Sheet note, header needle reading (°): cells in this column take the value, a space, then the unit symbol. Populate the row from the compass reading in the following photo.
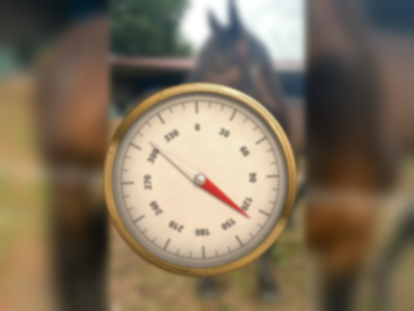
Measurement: 130 °
